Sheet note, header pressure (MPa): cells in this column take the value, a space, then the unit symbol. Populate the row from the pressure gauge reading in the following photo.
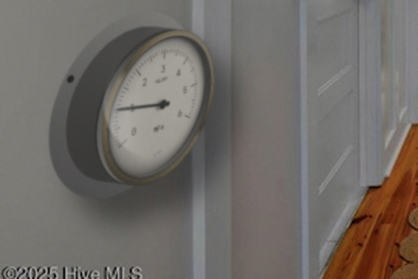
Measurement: 1 MPa
